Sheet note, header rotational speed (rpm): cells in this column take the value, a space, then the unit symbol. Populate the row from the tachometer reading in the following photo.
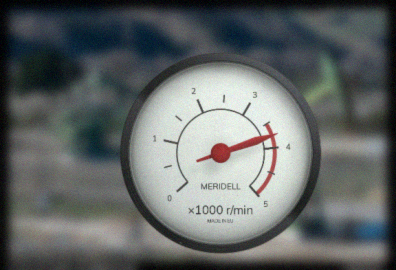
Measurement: 3750 rpm
